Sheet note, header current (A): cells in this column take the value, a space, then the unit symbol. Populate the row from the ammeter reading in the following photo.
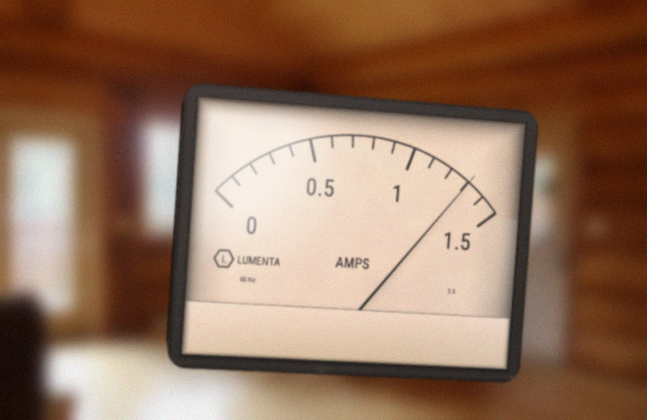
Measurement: 1.3 A
